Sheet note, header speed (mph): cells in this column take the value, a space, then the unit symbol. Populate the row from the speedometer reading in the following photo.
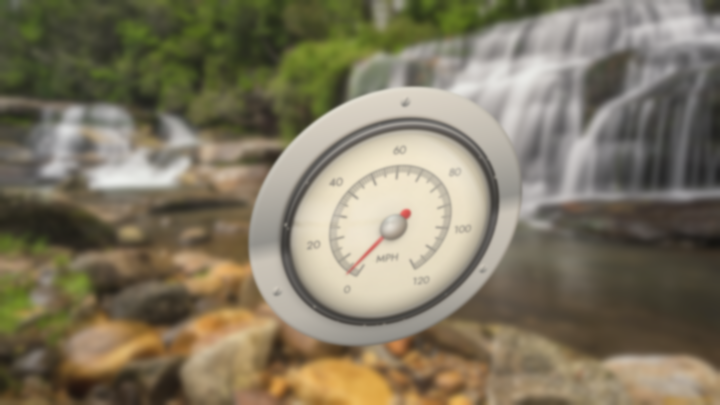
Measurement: 5 mph
